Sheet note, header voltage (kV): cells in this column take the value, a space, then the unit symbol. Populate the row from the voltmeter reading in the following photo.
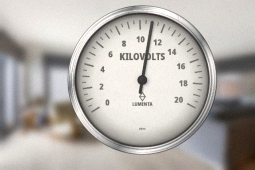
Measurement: 11 kV
